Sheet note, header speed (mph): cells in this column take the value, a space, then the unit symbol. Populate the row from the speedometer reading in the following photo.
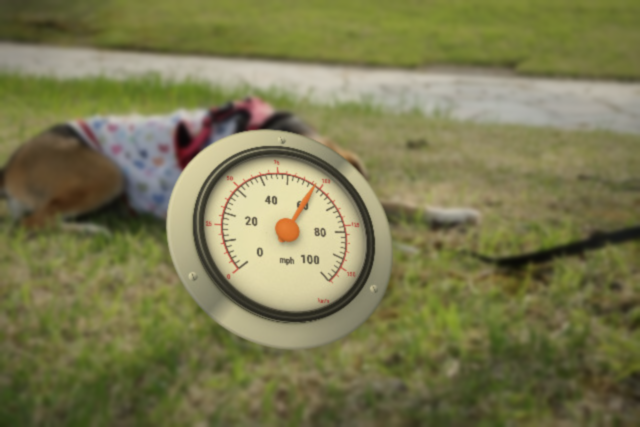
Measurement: 60 mph
